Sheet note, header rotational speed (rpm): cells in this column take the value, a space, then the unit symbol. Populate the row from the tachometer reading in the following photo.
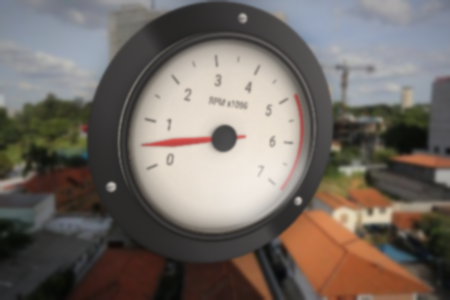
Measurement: 500 rpm
